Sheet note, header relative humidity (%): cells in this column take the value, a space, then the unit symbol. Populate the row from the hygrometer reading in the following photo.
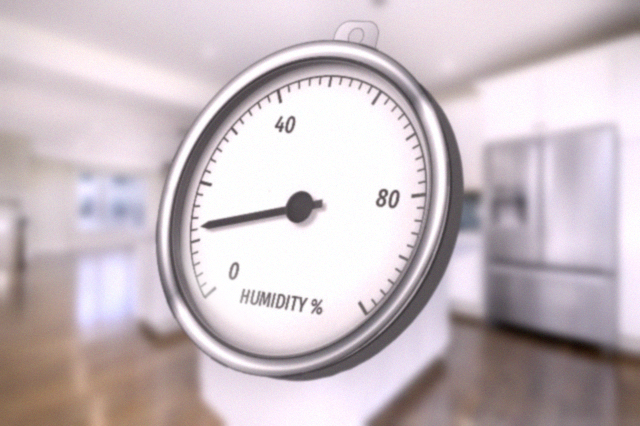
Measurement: 12 %
